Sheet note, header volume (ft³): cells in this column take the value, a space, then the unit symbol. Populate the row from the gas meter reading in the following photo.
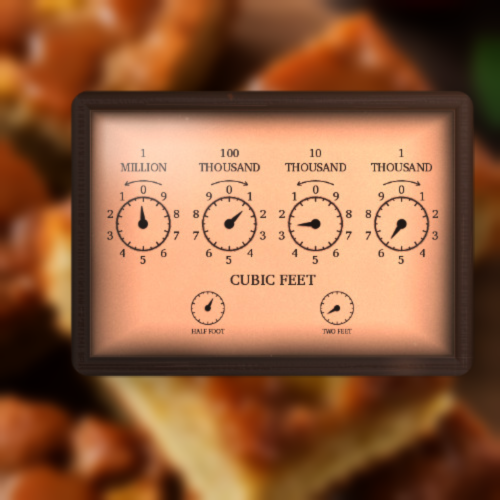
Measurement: 12600 ft³
